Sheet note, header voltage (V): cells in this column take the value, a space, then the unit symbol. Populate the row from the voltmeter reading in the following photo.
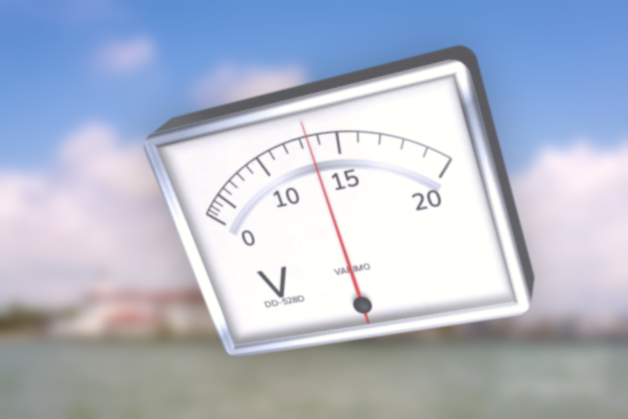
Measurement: 13.5 V
